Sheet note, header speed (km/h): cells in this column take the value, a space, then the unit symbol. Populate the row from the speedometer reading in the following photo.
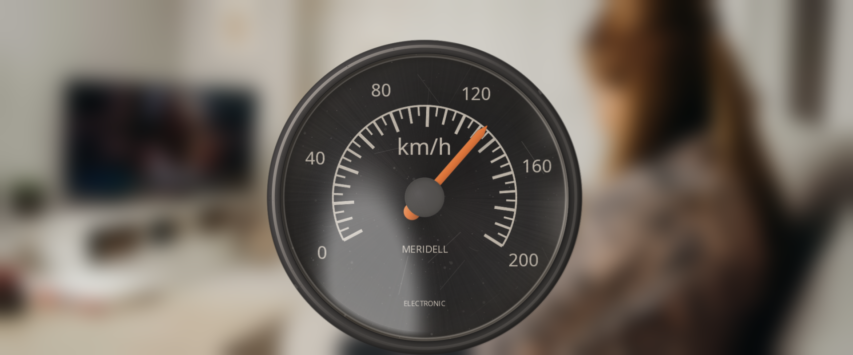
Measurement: 132.5 km/h
